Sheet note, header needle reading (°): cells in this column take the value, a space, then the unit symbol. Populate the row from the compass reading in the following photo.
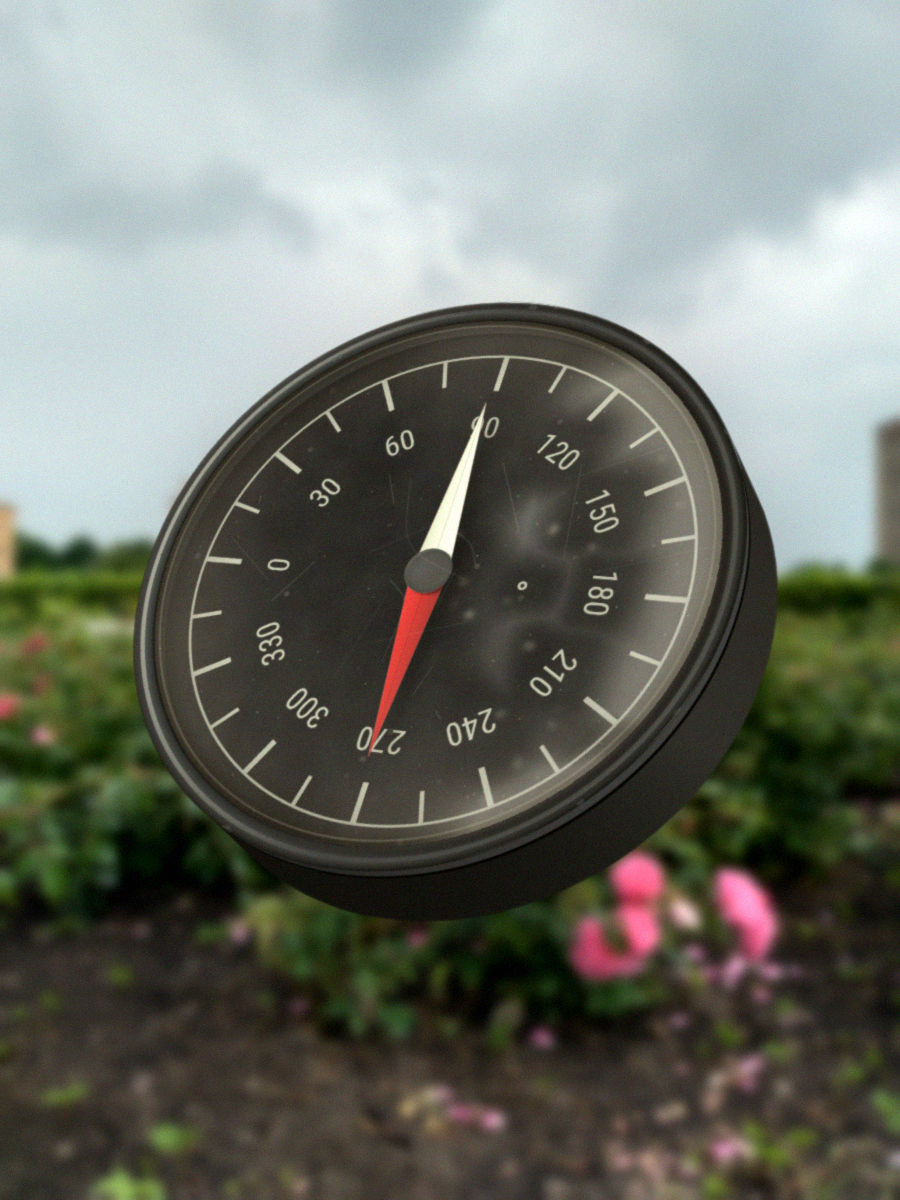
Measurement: 270 °
